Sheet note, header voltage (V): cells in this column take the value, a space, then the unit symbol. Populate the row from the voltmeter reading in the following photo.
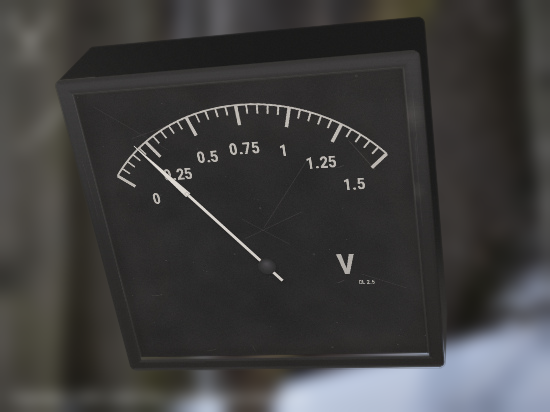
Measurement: 0.2 V
